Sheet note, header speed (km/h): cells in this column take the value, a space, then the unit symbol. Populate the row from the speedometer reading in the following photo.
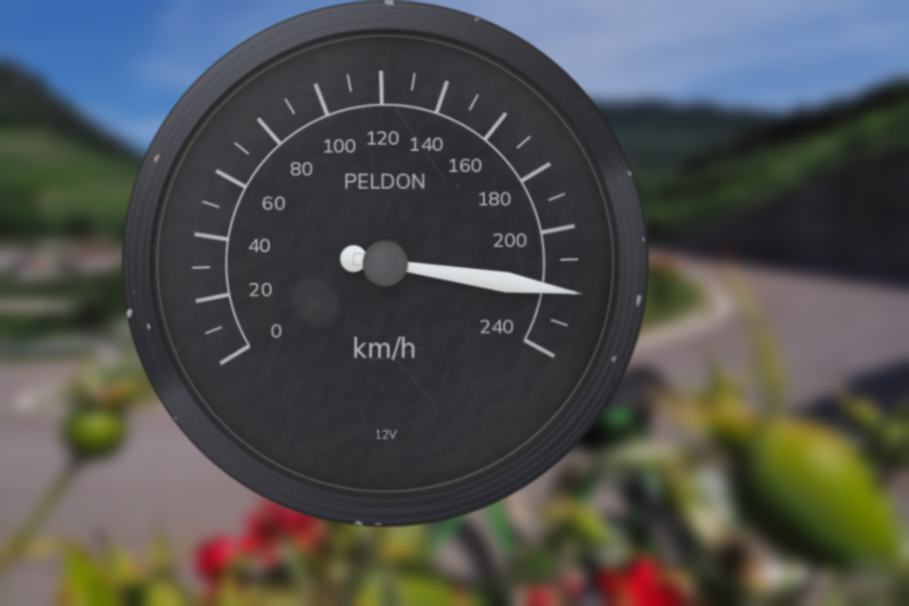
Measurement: 220 km/h
